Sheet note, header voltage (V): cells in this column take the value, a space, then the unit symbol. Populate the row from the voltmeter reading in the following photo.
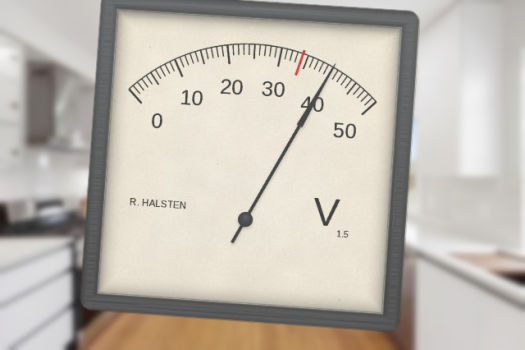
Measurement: 40 V
